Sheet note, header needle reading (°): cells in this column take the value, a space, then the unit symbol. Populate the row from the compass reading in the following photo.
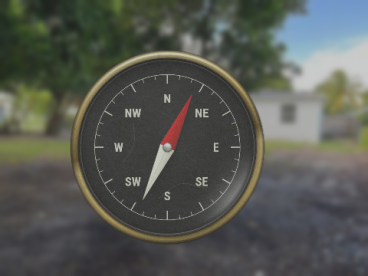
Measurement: 25 °
